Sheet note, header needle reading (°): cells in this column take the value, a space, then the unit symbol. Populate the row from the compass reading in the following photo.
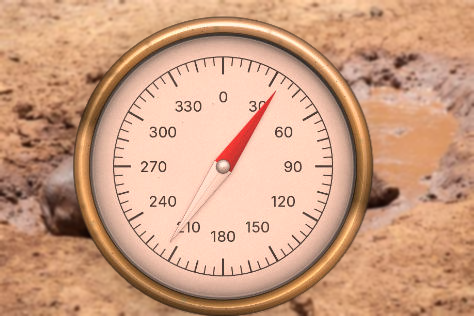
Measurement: 35 °
